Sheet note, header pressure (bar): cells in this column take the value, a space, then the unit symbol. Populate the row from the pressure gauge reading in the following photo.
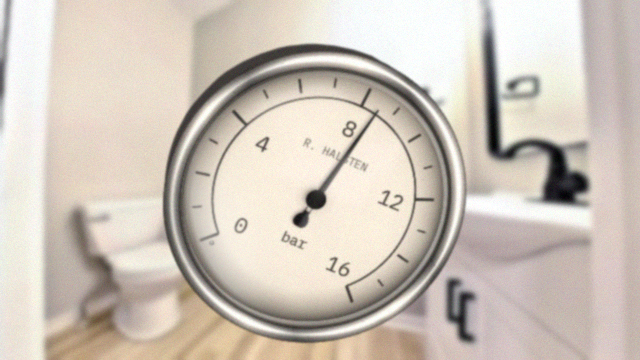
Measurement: 8.5 bar
